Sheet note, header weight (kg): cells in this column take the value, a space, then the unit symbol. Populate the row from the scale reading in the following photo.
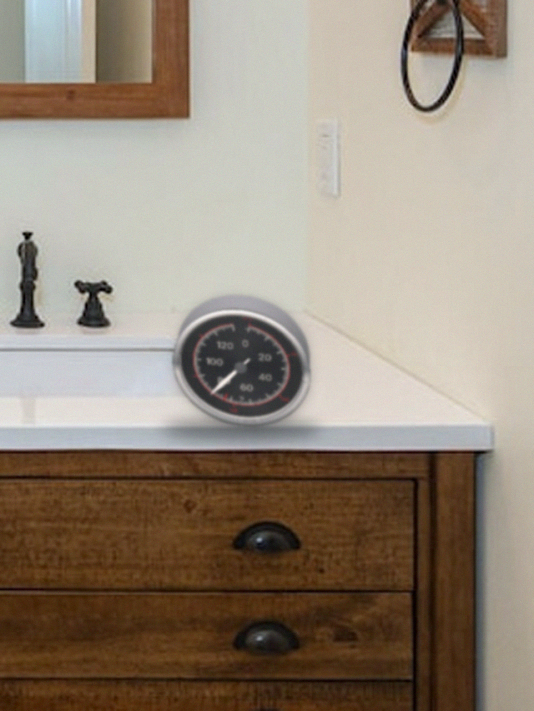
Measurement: 80 kg
